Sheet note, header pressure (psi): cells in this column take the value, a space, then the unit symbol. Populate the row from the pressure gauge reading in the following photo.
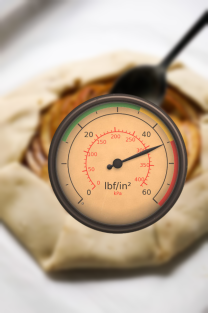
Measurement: 45 psi
